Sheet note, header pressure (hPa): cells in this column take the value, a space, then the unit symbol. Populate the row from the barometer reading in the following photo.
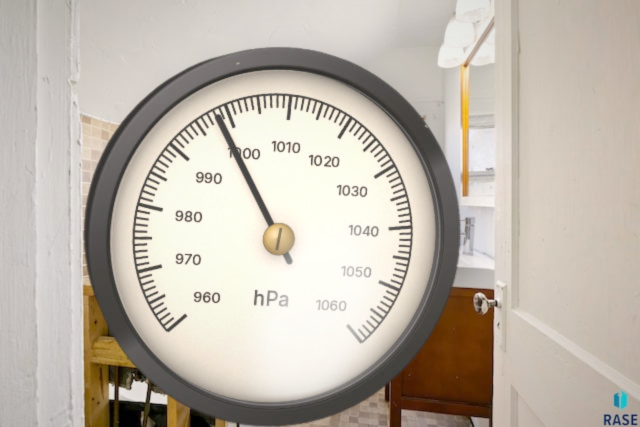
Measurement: 998 hPa
